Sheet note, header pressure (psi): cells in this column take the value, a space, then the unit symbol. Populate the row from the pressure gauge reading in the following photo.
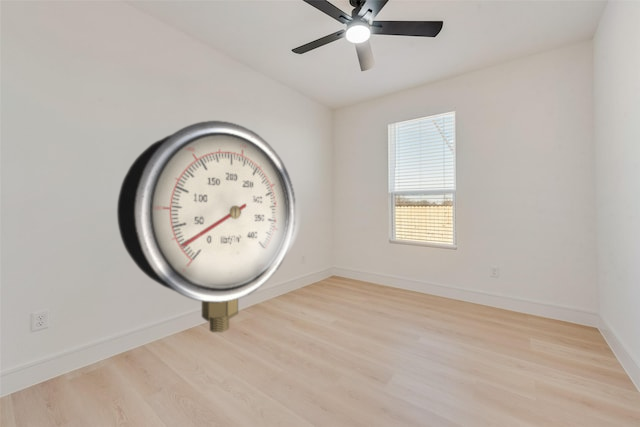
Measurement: 25 psi
